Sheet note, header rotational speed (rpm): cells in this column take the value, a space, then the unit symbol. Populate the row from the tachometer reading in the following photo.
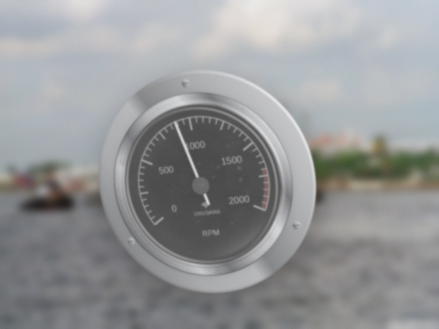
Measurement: 900 rpm
